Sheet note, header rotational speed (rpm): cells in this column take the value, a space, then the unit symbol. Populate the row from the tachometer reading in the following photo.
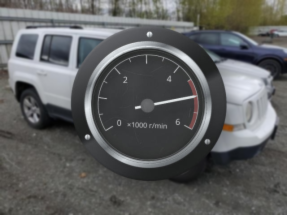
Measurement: 5000 rpm
